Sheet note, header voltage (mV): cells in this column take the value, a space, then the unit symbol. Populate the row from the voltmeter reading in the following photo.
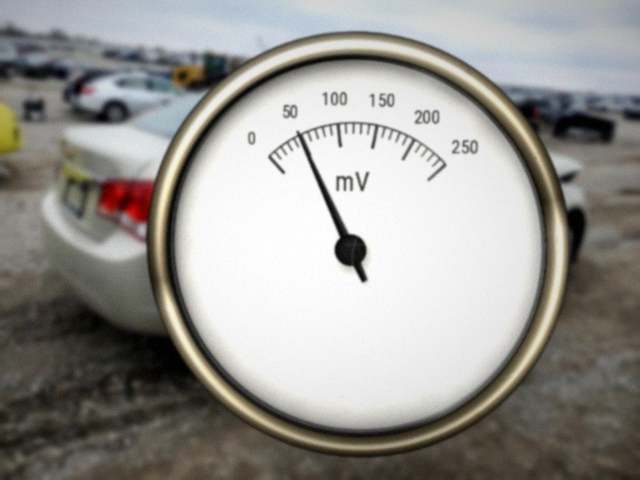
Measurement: 50 mV
